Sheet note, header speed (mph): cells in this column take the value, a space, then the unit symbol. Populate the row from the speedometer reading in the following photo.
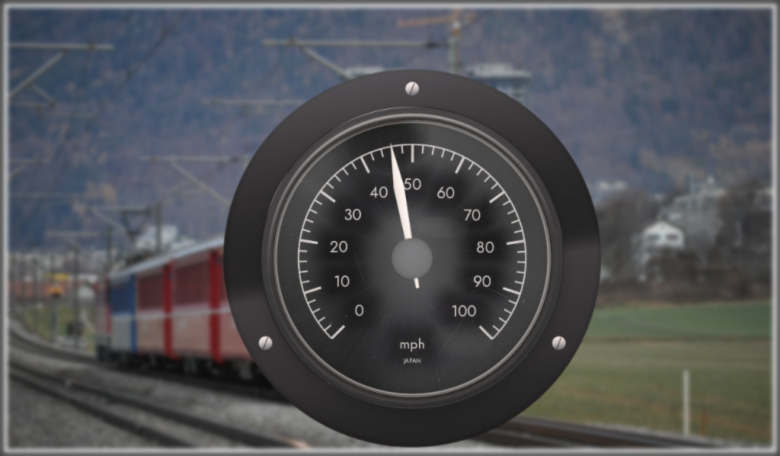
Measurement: 46 mph
